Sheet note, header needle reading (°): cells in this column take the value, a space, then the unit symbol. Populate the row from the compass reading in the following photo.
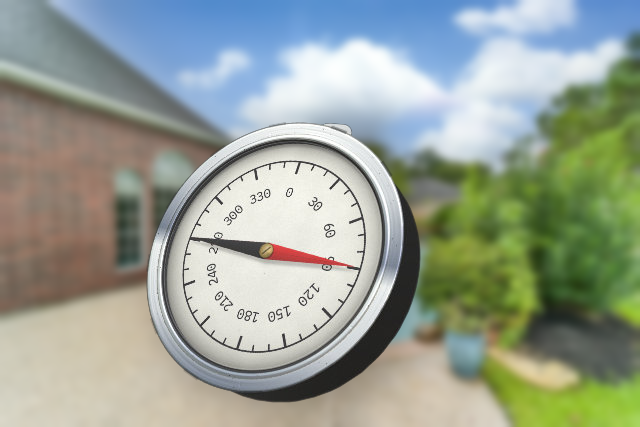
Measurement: 90 °
